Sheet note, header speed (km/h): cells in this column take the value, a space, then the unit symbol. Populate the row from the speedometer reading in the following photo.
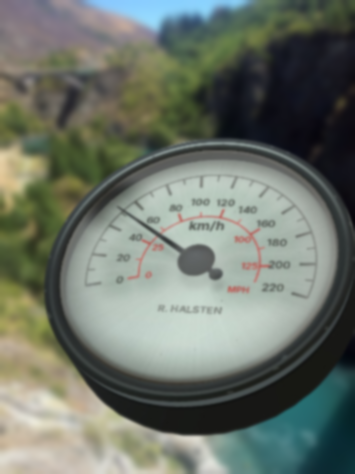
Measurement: 50 km/h
